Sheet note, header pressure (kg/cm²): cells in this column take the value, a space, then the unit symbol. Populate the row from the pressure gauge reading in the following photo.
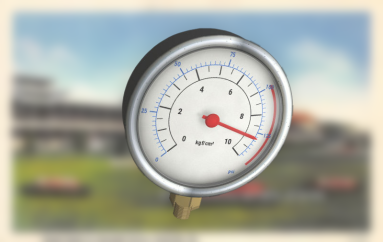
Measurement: 9 kg/cm²
